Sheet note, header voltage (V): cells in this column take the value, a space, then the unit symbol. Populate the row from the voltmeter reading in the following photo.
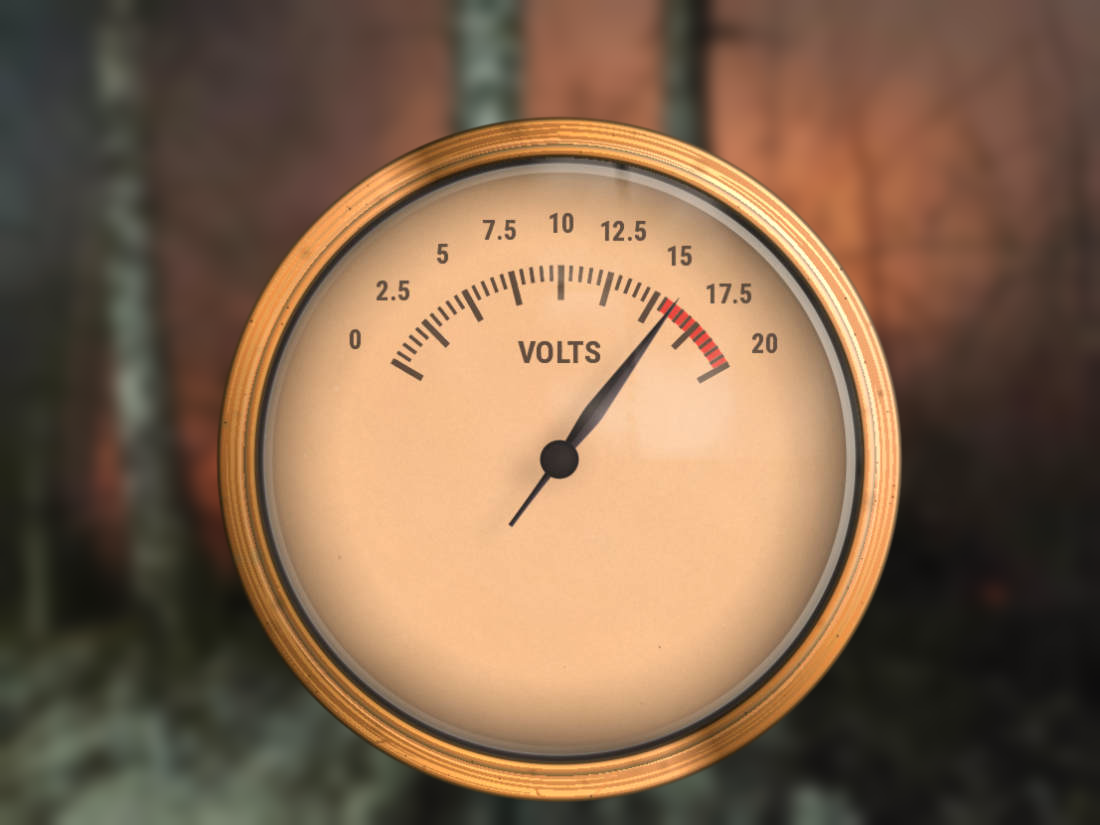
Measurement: 16 V
